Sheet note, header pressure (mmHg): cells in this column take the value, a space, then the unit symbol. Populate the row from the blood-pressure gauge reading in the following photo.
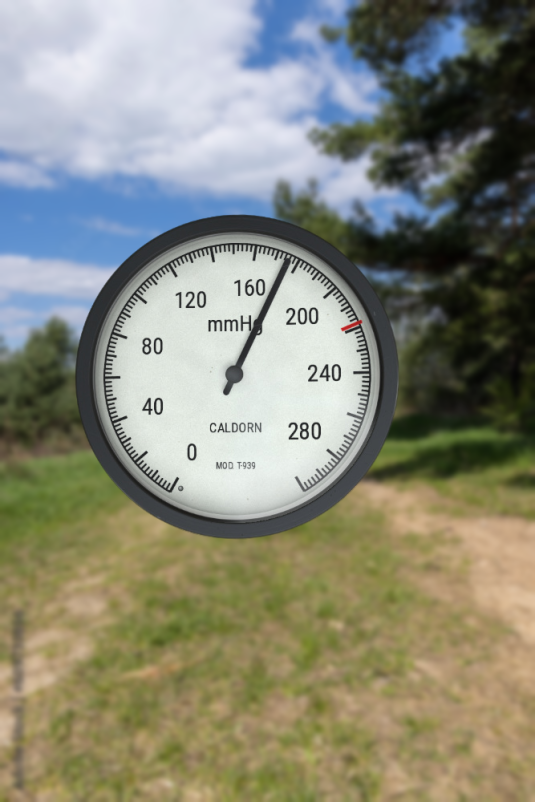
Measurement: 176 mmHg
